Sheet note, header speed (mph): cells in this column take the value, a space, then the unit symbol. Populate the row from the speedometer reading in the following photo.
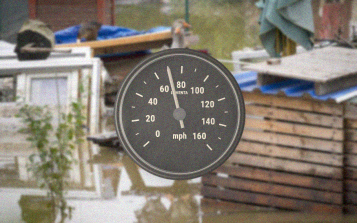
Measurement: 70 mph
